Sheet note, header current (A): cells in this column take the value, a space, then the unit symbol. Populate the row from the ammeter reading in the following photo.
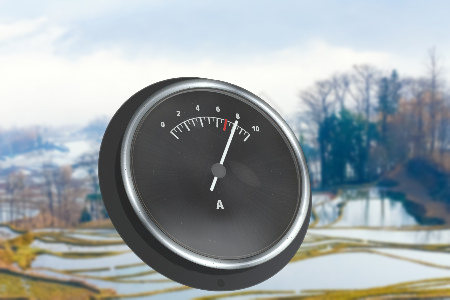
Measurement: 8 A
